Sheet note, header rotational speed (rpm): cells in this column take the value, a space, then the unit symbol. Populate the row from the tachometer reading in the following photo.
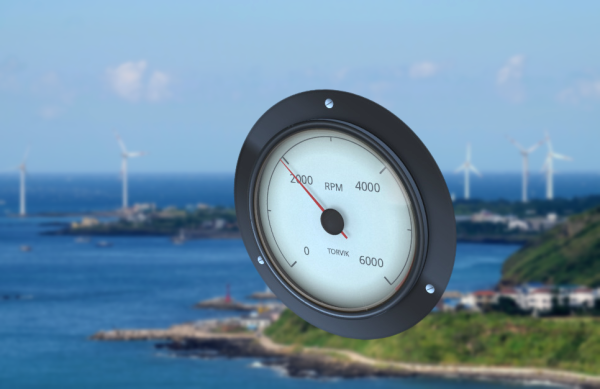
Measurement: 2000 rpm
